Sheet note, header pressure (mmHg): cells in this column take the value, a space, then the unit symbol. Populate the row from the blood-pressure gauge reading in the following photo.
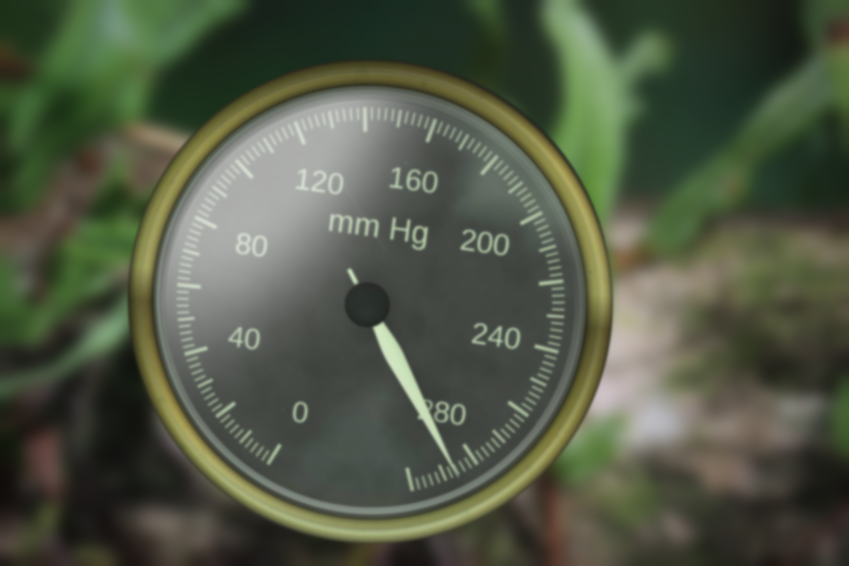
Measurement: 286 mmHg
